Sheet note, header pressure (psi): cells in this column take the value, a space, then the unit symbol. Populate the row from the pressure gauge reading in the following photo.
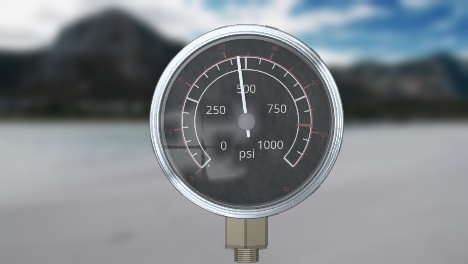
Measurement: 475 psi
